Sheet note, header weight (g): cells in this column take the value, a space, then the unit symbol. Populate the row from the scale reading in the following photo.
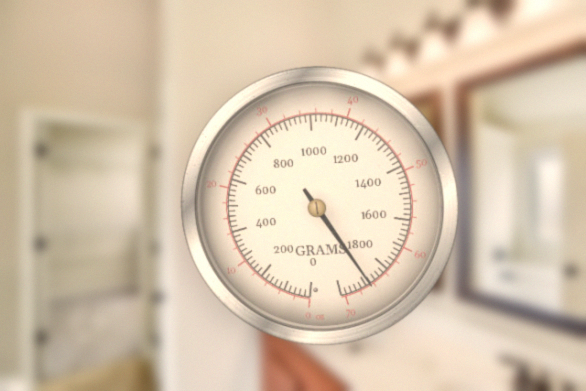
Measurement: 1880 g
